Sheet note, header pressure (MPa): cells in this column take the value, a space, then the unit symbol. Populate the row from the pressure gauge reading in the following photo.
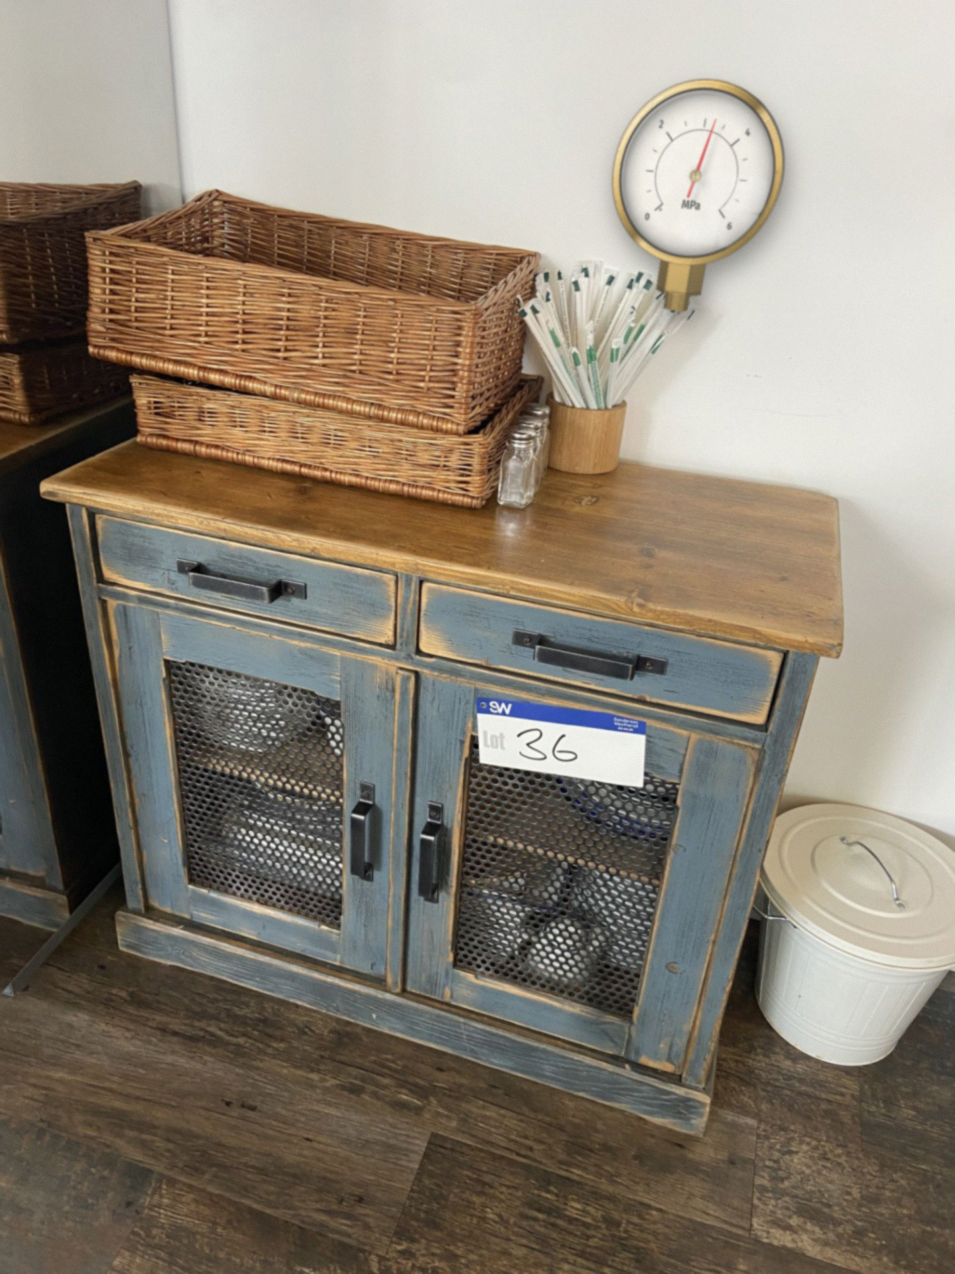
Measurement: 3.25 MPa
